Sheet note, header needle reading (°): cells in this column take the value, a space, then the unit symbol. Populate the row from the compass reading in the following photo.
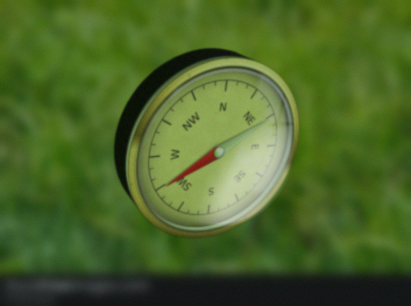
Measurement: 240 °
